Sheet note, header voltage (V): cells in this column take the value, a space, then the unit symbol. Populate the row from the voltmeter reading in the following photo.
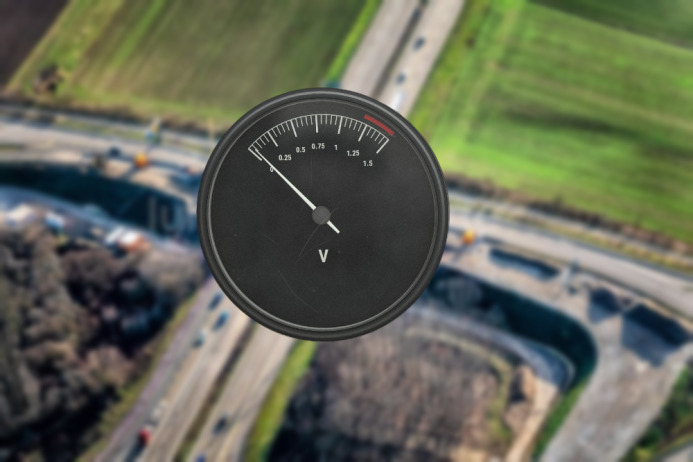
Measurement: 0.05 V
